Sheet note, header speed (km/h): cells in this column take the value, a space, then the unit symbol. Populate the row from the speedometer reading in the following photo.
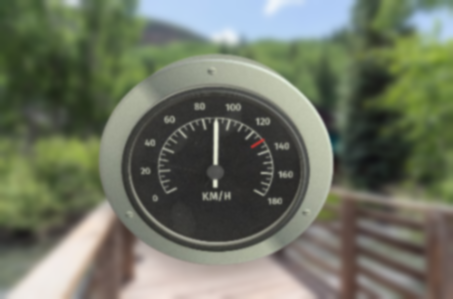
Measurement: 90 km/h
